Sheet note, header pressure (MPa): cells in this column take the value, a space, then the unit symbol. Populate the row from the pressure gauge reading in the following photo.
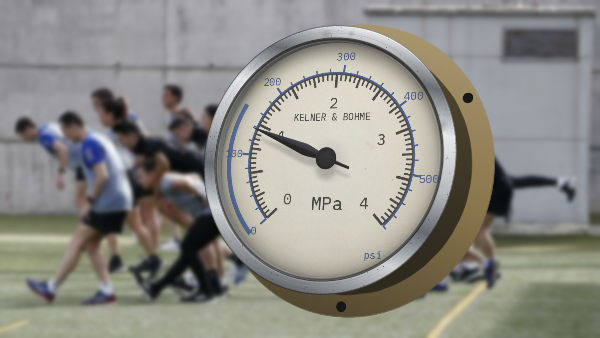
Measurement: 0.95 MPa
